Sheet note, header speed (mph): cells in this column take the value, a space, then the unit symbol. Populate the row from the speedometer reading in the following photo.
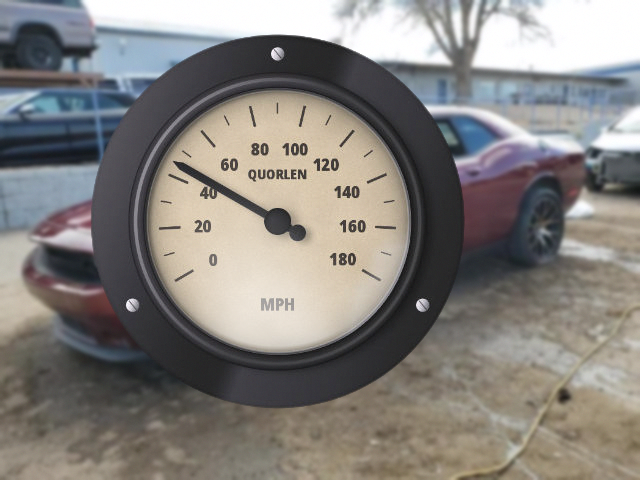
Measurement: 45 mph
